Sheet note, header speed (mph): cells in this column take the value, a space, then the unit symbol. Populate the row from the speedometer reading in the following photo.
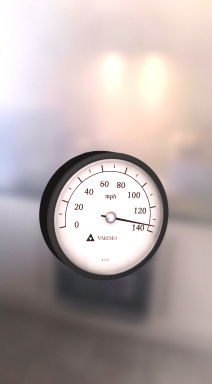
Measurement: 135 mph
